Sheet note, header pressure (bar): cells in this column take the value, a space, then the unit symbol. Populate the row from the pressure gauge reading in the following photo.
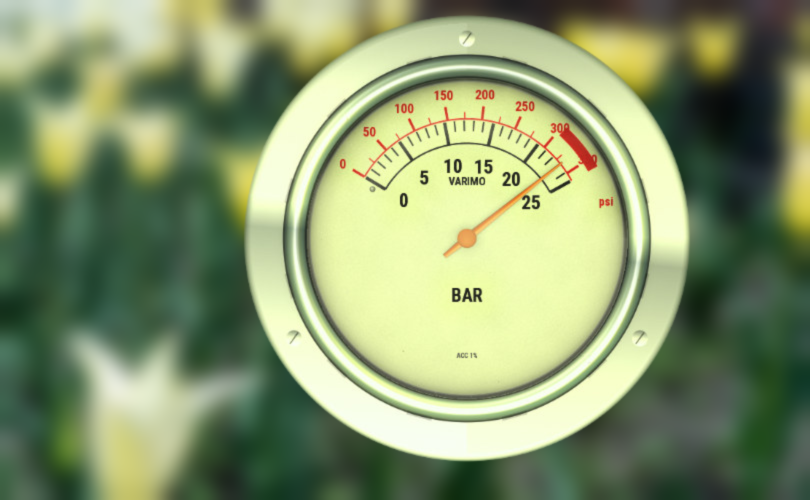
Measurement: 23 bar
